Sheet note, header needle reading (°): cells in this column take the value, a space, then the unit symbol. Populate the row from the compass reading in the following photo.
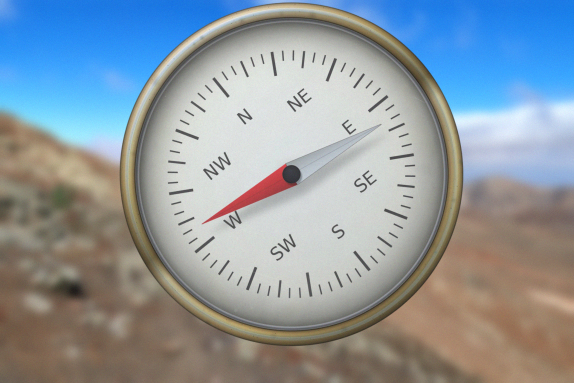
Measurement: 280 °
